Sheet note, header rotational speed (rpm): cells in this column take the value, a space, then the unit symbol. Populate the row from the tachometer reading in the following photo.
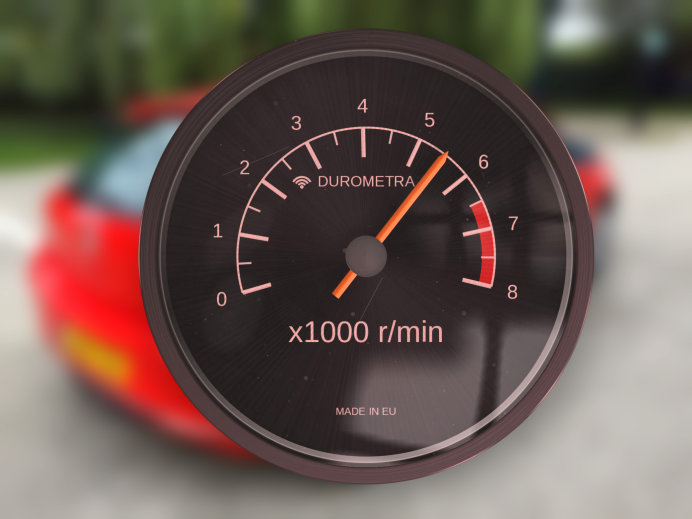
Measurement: 5500 rpm
